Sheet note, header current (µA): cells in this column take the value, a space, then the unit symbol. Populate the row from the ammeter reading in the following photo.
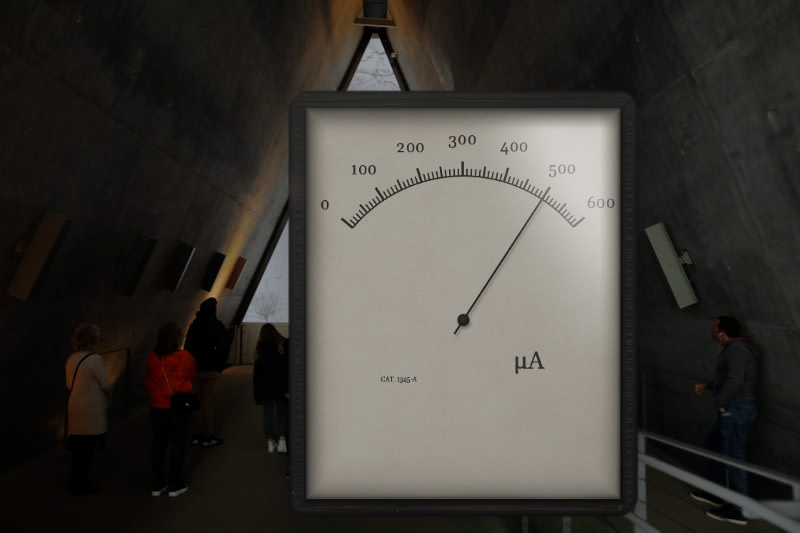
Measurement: 500 µA
